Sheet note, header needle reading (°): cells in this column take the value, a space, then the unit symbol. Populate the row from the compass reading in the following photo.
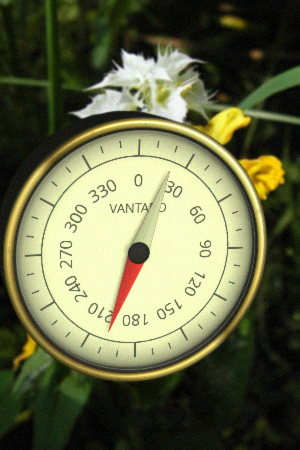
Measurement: 200 °
